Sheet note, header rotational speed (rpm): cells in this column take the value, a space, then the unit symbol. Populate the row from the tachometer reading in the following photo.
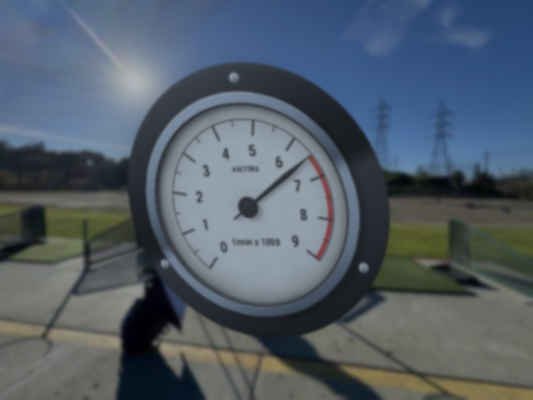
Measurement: 6500 rpm
